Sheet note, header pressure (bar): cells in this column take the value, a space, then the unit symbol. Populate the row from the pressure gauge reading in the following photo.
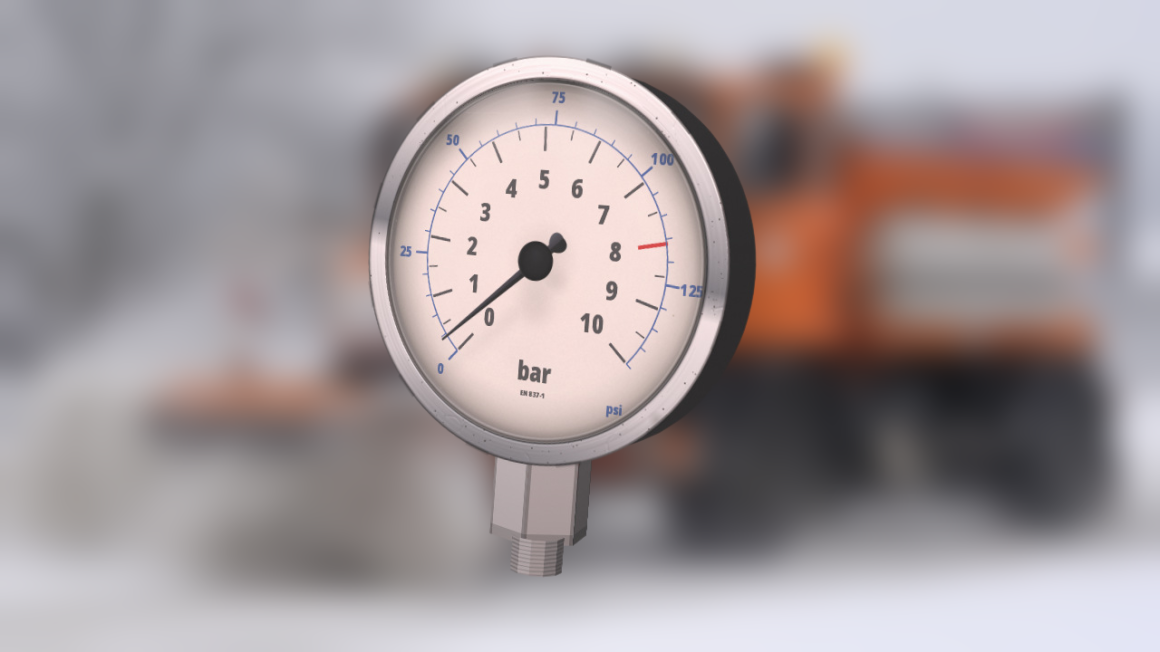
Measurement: 0.25 bar
